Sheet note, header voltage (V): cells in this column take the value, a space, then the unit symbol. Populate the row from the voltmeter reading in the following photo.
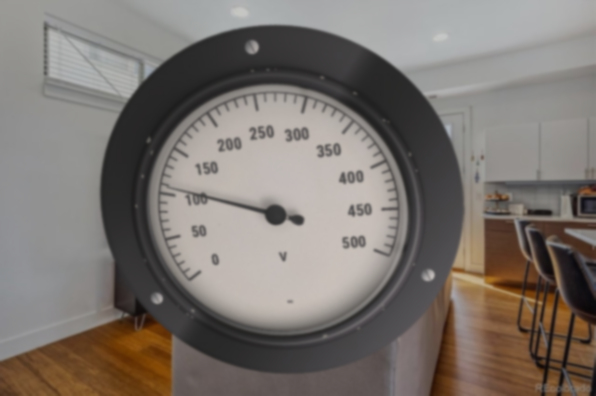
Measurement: 110 V
